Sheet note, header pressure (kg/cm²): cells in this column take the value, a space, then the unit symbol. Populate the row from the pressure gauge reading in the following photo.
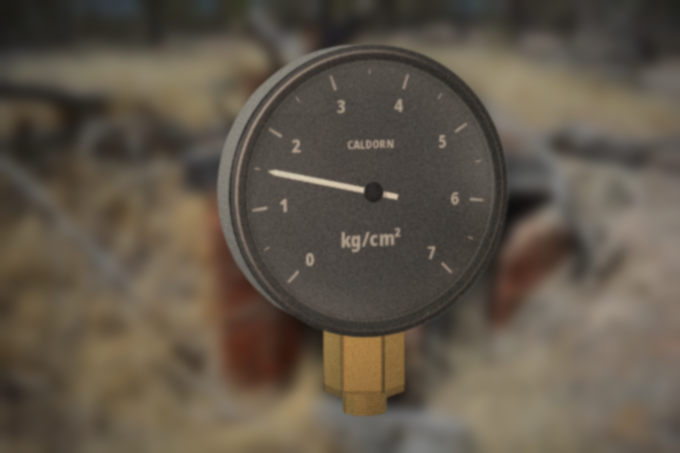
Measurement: 1.5 kg/cm²
